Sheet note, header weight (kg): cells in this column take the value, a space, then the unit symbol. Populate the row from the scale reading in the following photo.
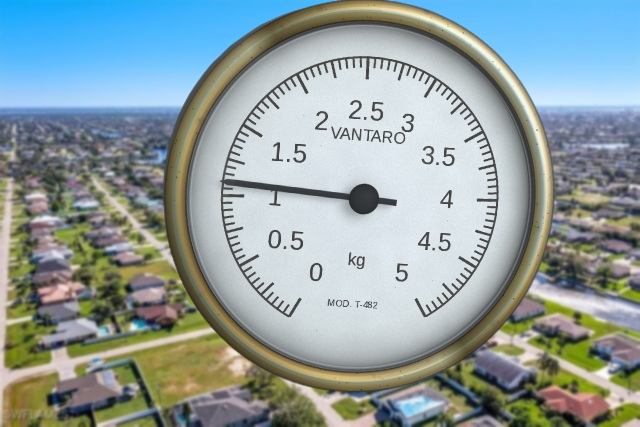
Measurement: 1.1 kg
